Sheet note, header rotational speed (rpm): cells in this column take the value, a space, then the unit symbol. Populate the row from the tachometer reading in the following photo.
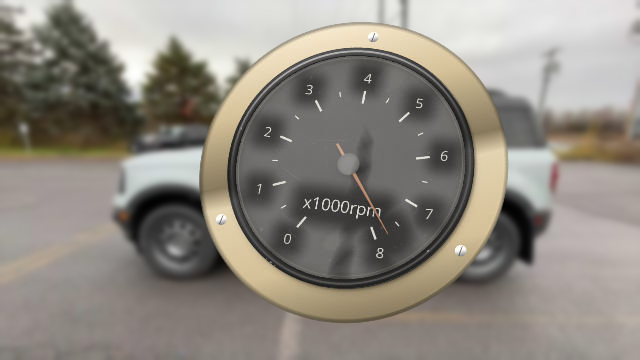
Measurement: 7750 rpm
